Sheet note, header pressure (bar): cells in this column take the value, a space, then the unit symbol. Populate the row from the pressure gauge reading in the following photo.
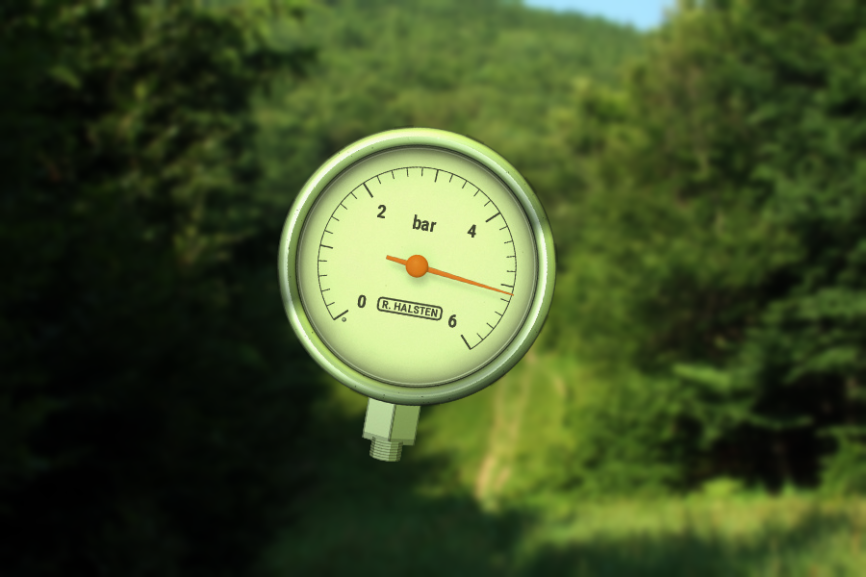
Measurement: 5.1 bar
